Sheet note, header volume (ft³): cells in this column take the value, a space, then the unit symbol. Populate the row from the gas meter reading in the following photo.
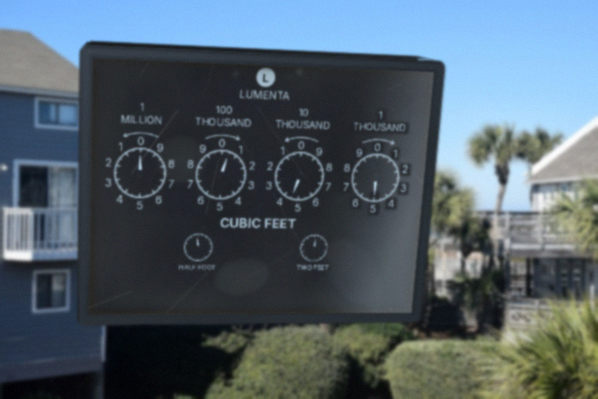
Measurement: 4500 ft³
